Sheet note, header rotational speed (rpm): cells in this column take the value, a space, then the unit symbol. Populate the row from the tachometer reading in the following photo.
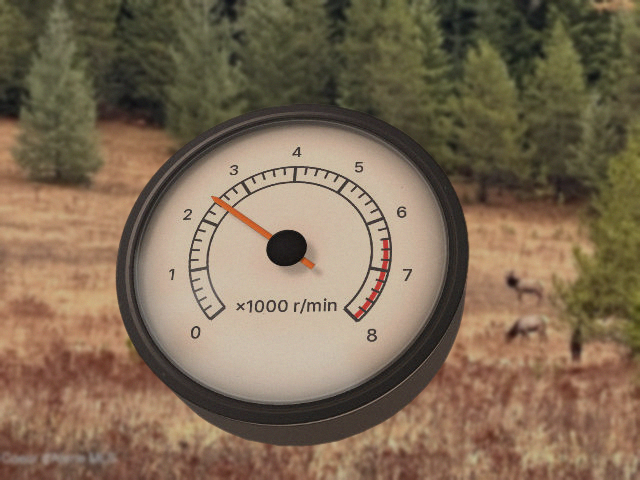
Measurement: 2400 rpm
